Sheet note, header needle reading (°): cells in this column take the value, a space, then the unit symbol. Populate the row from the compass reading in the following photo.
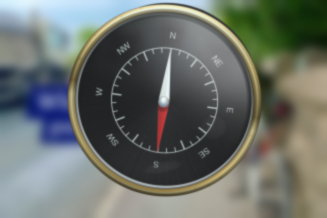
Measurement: 180 °
